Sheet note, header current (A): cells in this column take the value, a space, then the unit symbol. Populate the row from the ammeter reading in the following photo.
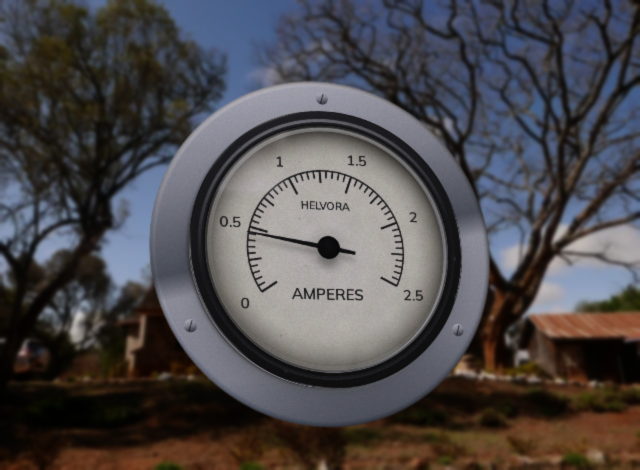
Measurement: 0.45 A
